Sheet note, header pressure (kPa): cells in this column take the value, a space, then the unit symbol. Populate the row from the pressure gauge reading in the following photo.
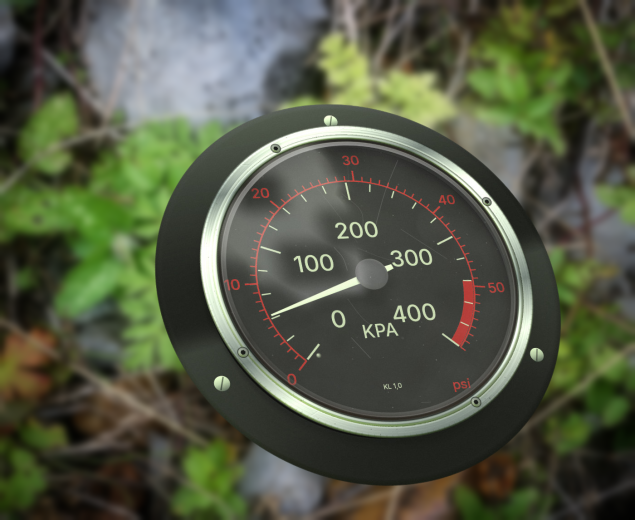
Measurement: 40 kPa
